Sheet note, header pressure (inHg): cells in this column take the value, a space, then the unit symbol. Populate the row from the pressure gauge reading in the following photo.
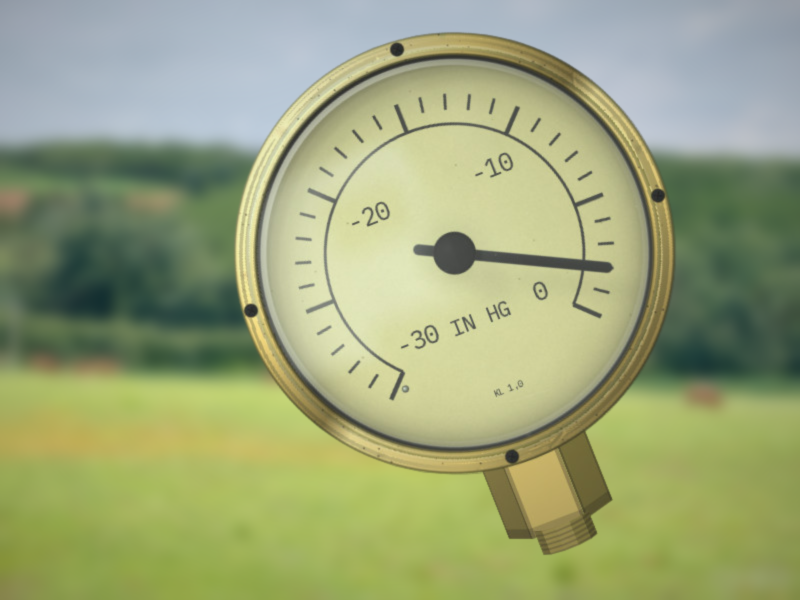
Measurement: -2 inHg
